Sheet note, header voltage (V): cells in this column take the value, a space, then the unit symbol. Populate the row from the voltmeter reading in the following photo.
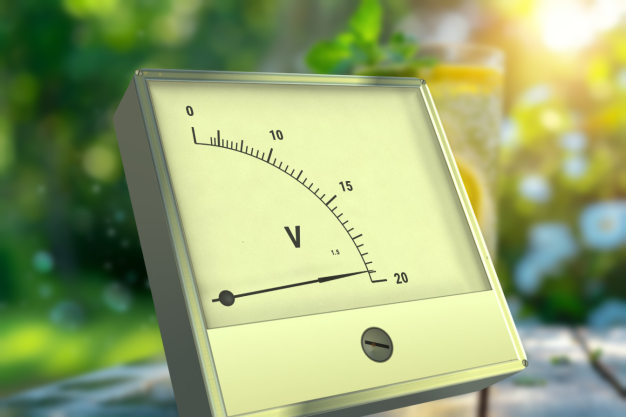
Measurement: 19.5 V
